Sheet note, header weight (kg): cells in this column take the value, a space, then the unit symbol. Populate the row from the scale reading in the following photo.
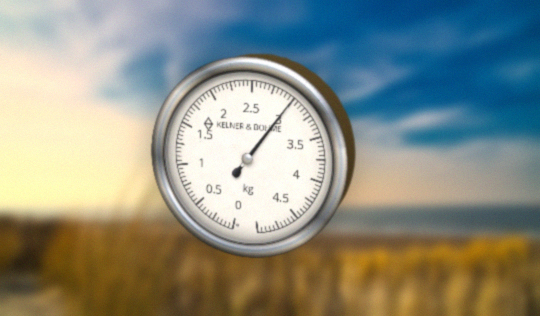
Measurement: 3 kg
